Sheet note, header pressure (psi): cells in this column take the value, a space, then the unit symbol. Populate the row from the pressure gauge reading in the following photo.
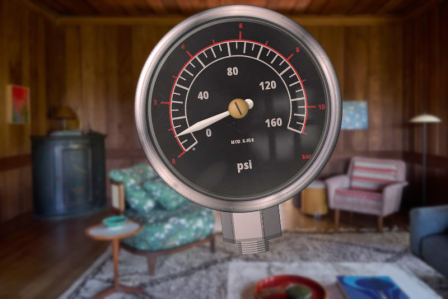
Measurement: 10 psi
